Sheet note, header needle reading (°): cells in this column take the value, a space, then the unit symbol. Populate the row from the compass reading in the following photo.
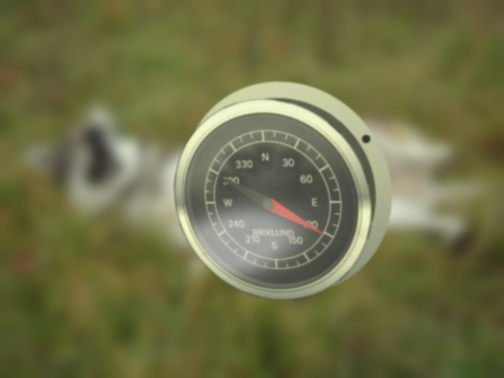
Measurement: 120 °
